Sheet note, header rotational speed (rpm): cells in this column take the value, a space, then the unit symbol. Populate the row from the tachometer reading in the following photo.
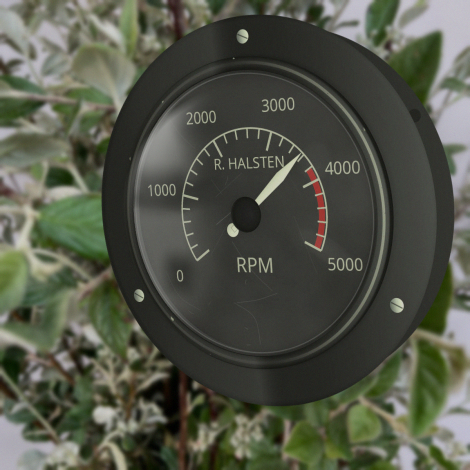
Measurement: 3600 rpm
